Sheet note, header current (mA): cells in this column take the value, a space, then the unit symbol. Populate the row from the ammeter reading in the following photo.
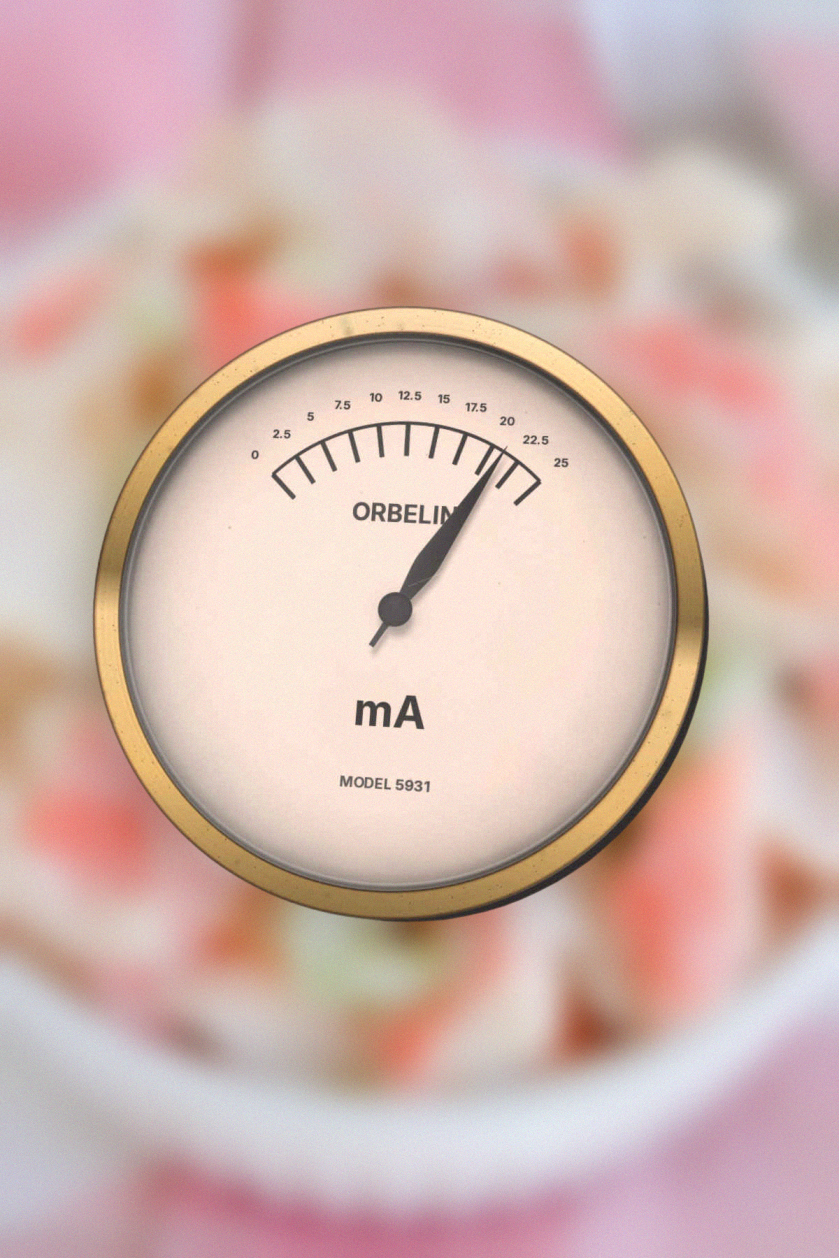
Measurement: 21.25 mA
